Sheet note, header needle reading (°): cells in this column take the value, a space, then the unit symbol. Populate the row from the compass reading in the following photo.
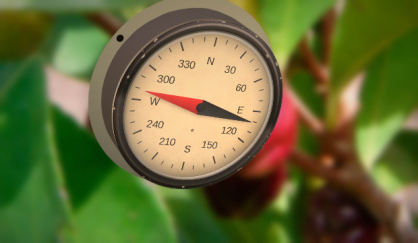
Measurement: 280 °
